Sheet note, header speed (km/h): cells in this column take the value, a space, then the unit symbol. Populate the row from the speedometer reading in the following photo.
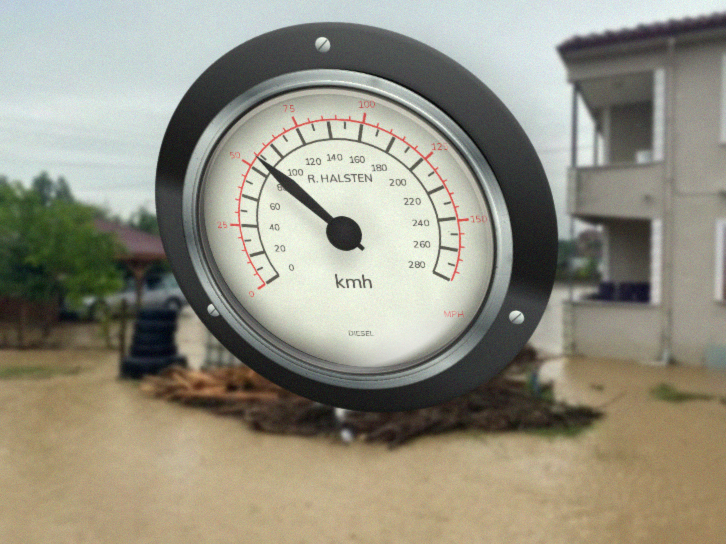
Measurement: 90 km/h
